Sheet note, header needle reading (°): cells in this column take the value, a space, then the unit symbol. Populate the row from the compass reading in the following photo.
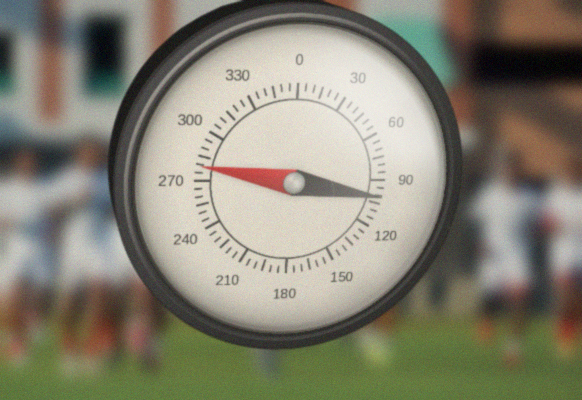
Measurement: 280 °
